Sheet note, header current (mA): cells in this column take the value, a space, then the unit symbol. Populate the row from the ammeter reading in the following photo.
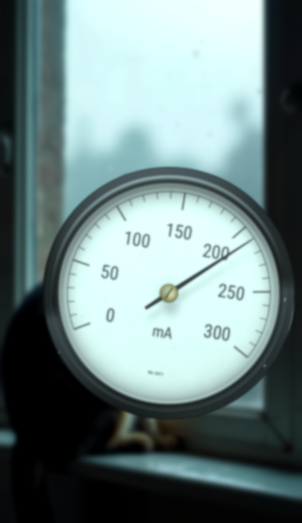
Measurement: 210 mA
